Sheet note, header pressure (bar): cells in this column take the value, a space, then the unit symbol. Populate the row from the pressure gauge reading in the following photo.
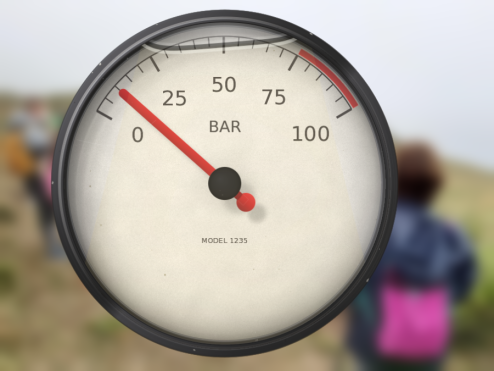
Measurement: 10 bar
